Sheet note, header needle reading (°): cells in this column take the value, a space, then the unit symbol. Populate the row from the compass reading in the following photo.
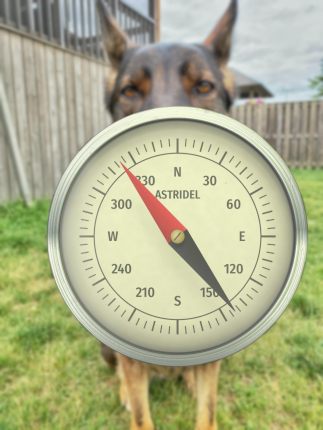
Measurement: 322.5 °
